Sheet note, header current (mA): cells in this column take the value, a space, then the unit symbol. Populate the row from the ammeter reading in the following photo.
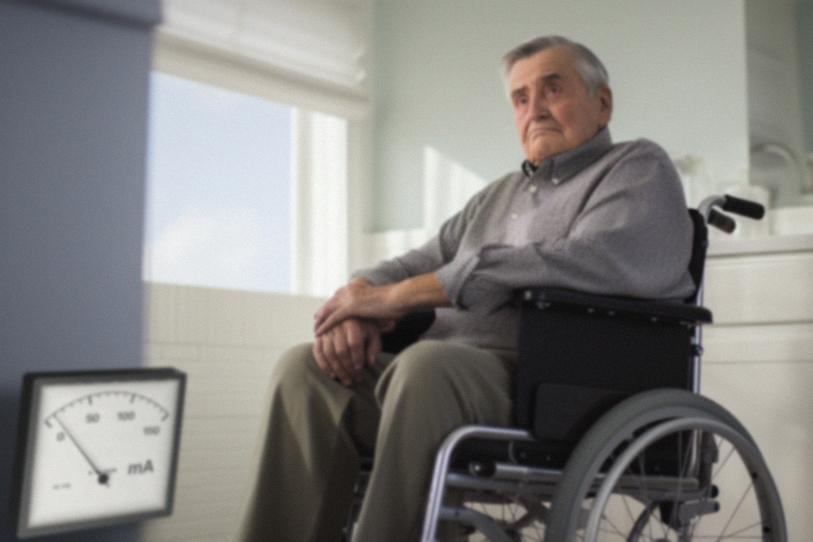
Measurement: 10 mA
